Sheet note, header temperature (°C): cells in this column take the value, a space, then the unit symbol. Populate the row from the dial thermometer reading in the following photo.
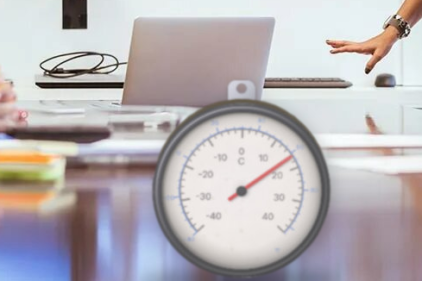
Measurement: 16 °C
